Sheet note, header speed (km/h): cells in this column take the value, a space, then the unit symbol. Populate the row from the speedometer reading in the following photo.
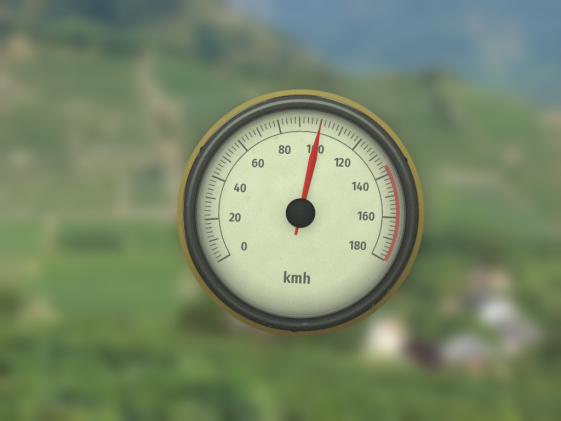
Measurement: 100 km/h
